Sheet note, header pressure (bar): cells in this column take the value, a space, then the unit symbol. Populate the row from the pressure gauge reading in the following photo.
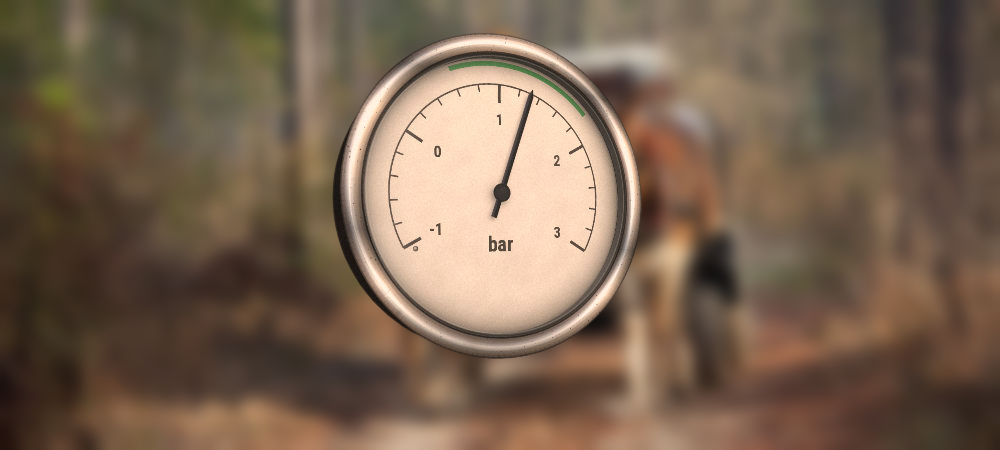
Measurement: 1.3 bar
